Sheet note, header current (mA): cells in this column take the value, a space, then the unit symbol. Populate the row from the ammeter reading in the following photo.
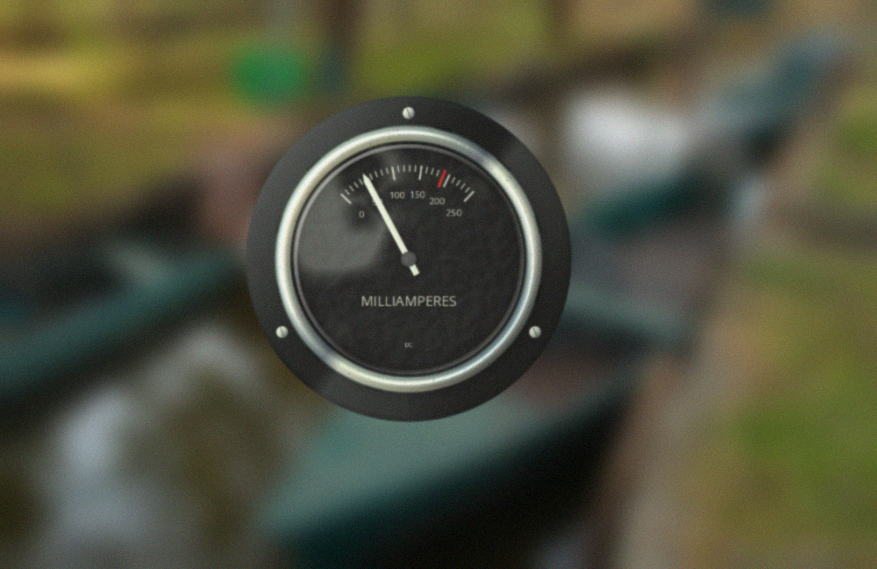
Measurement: 50 mA
